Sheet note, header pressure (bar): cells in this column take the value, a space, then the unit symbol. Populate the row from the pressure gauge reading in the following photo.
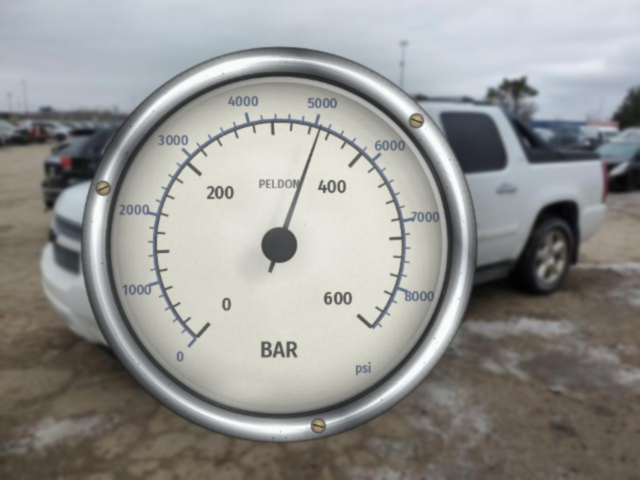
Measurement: 350 bar
